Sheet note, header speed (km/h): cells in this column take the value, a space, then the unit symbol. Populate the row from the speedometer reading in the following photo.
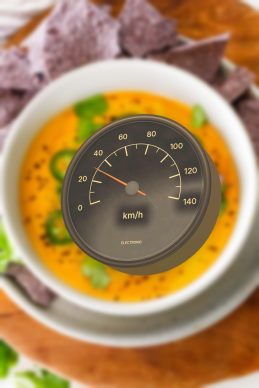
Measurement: 30 km/h
